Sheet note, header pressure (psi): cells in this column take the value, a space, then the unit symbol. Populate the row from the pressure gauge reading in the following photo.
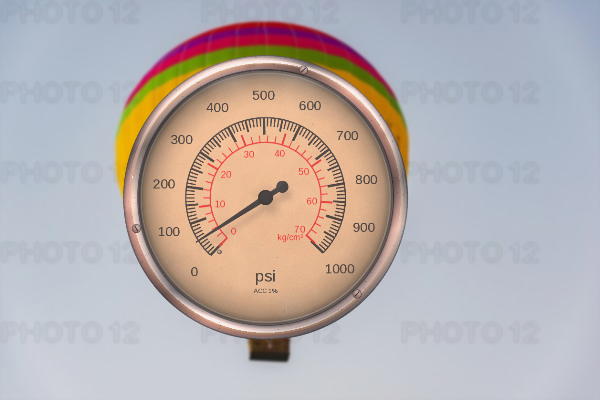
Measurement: 50 psi
